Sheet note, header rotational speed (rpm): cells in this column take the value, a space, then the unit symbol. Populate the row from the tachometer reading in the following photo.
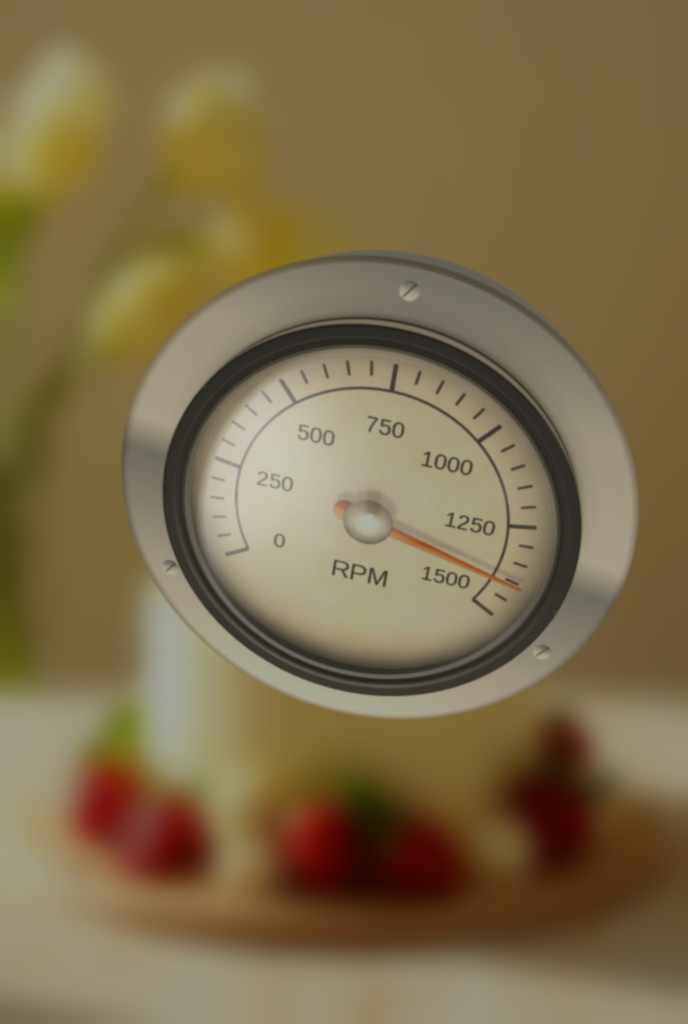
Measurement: 1400 rpm
